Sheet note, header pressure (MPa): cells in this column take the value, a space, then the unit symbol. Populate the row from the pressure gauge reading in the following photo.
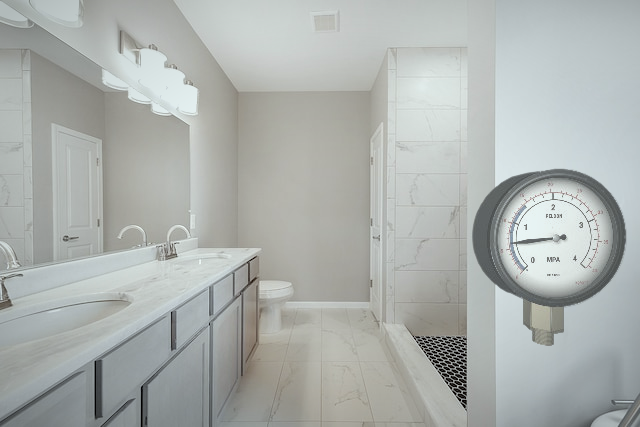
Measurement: 0.6 MPa
